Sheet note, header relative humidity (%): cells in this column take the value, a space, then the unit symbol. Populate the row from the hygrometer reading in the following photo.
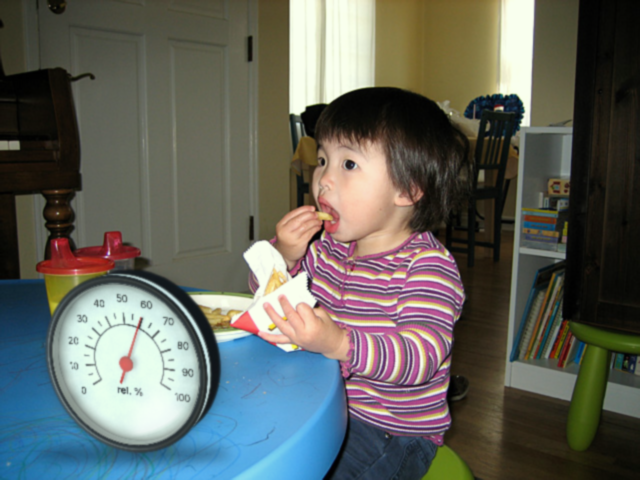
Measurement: 60 %
